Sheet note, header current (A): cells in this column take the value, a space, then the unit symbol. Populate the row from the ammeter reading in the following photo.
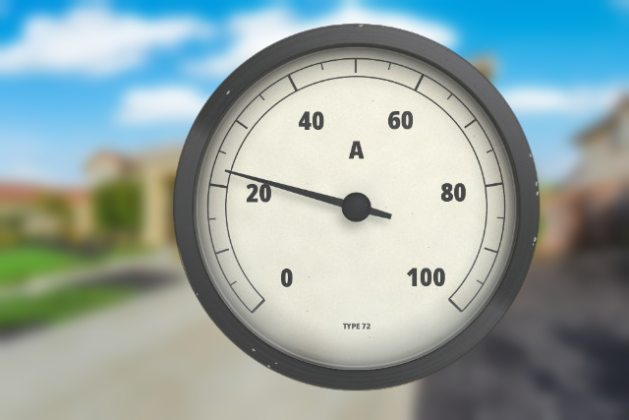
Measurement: 22.5 A
